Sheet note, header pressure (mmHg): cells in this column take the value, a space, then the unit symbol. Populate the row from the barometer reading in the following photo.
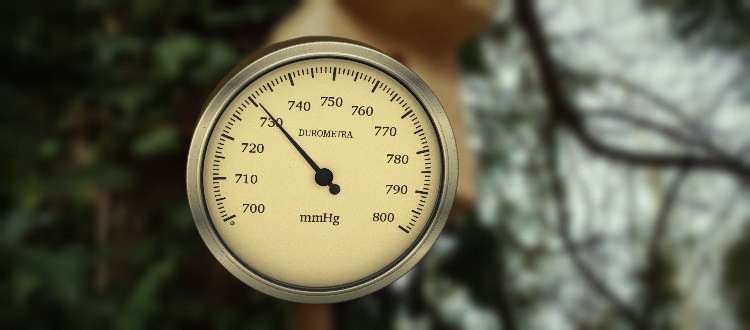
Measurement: 731 mmHg
